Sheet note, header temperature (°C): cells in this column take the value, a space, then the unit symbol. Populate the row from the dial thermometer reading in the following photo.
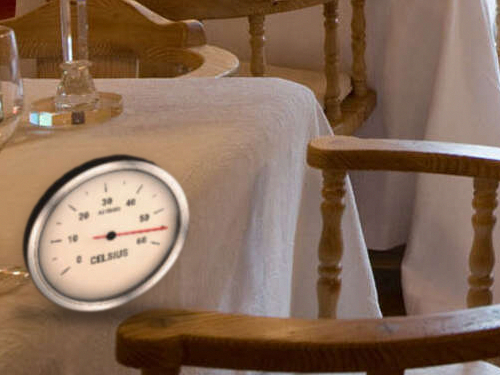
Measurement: 55 °C
